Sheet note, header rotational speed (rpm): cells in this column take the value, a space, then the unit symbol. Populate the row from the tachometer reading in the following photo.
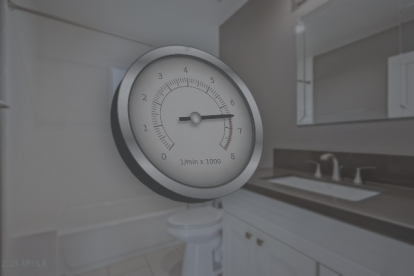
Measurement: 6500 rpm
